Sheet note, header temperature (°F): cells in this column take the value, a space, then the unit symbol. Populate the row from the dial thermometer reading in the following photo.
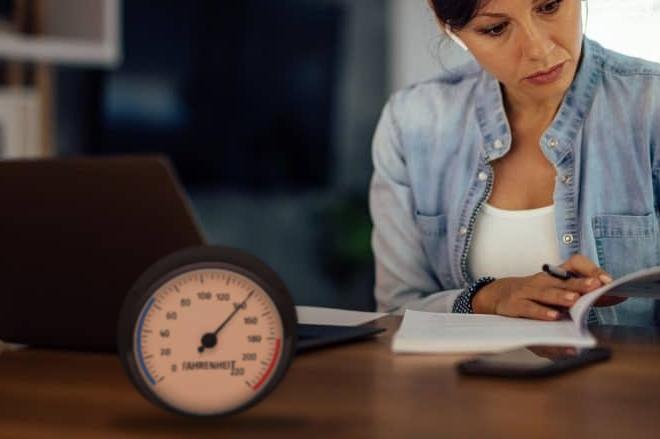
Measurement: 140 °F
